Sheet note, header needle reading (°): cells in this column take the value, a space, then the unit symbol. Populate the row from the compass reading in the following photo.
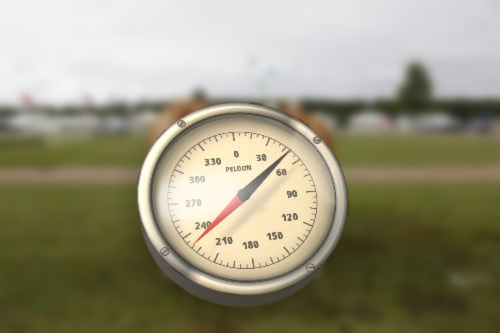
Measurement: 230 °
